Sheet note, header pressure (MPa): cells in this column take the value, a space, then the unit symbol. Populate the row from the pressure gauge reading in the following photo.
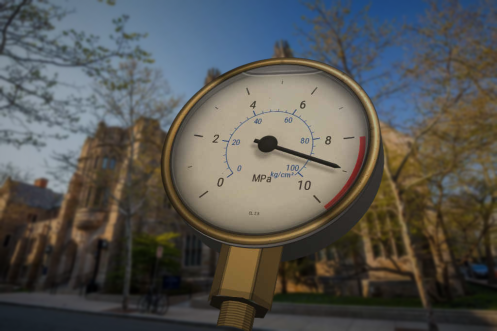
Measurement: 9 MPa
